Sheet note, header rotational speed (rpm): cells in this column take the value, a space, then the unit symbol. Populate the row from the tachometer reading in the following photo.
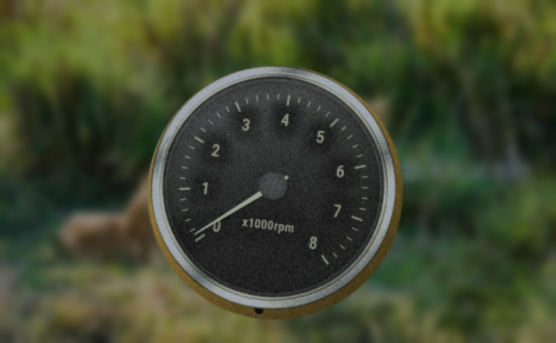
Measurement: 100 rpm
